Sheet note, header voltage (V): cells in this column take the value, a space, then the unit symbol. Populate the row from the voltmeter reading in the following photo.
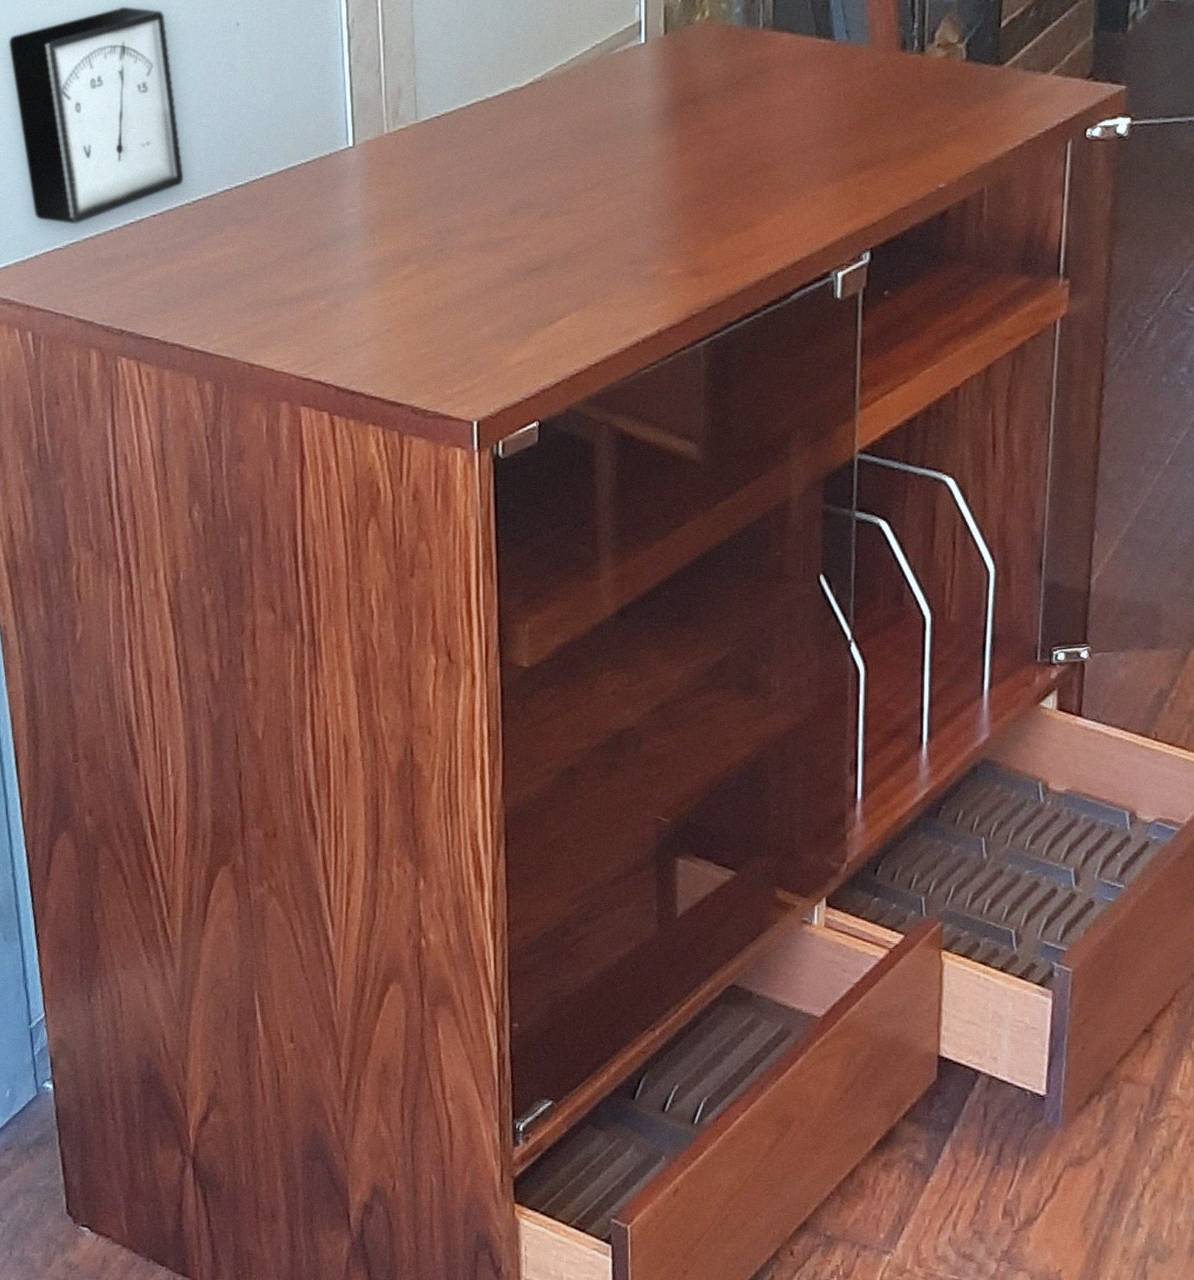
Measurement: 1 V
